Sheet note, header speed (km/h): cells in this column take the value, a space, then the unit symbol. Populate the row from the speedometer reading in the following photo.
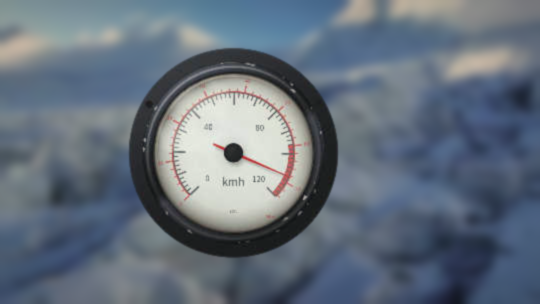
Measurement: 110 km/h
